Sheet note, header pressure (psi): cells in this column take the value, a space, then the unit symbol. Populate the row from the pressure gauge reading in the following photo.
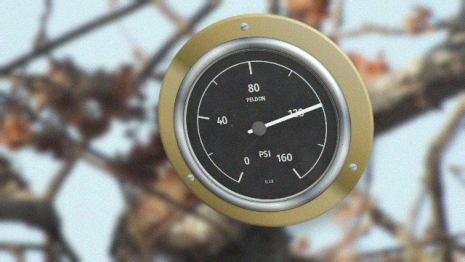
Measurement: 120 psi
